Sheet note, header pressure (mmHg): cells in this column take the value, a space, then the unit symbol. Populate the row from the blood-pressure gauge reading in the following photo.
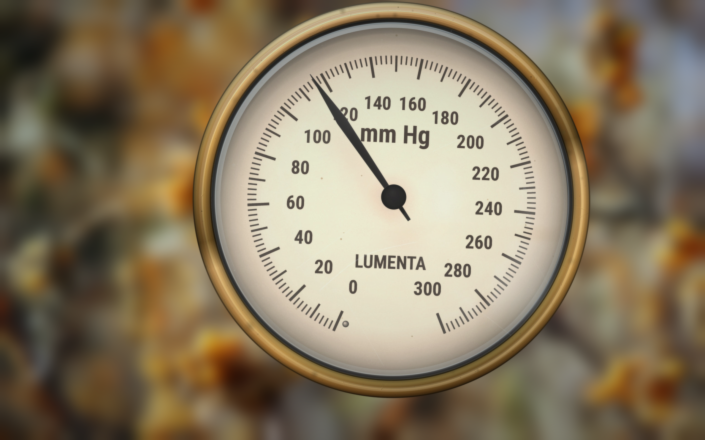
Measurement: 116 mmHg
